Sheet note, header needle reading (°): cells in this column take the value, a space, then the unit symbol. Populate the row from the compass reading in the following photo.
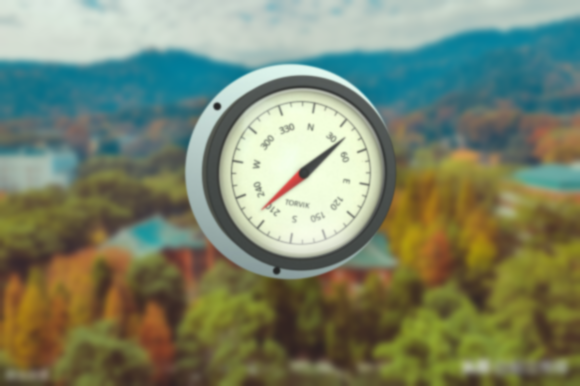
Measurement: 220 °
